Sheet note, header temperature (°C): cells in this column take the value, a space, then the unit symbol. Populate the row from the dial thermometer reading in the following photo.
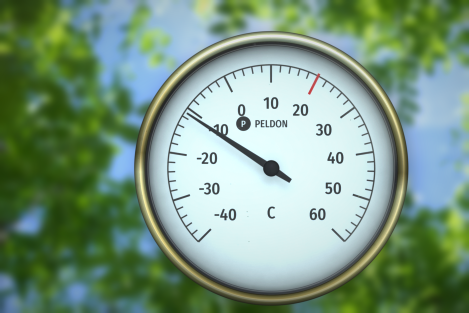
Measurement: -11 °C
